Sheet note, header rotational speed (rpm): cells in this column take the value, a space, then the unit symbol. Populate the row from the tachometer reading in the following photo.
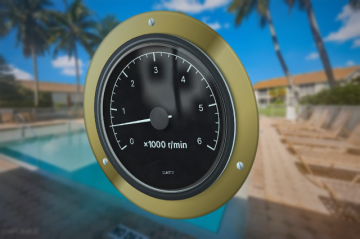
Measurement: 600 rpm
